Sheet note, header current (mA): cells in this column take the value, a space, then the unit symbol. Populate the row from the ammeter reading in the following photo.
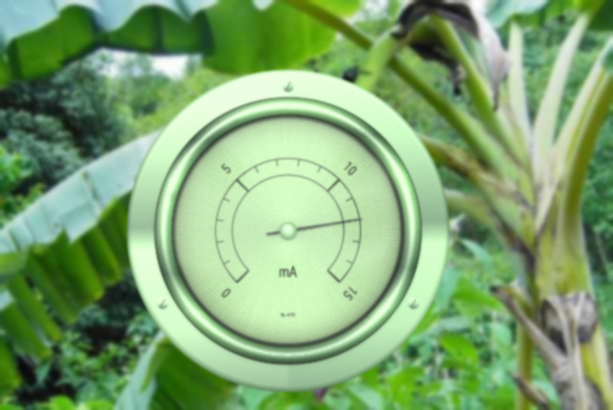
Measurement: 12 mA
